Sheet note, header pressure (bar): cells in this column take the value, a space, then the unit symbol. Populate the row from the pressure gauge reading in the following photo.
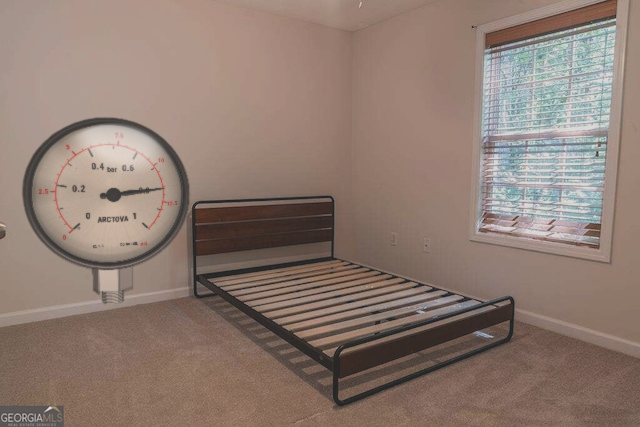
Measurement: 0.8 bar
